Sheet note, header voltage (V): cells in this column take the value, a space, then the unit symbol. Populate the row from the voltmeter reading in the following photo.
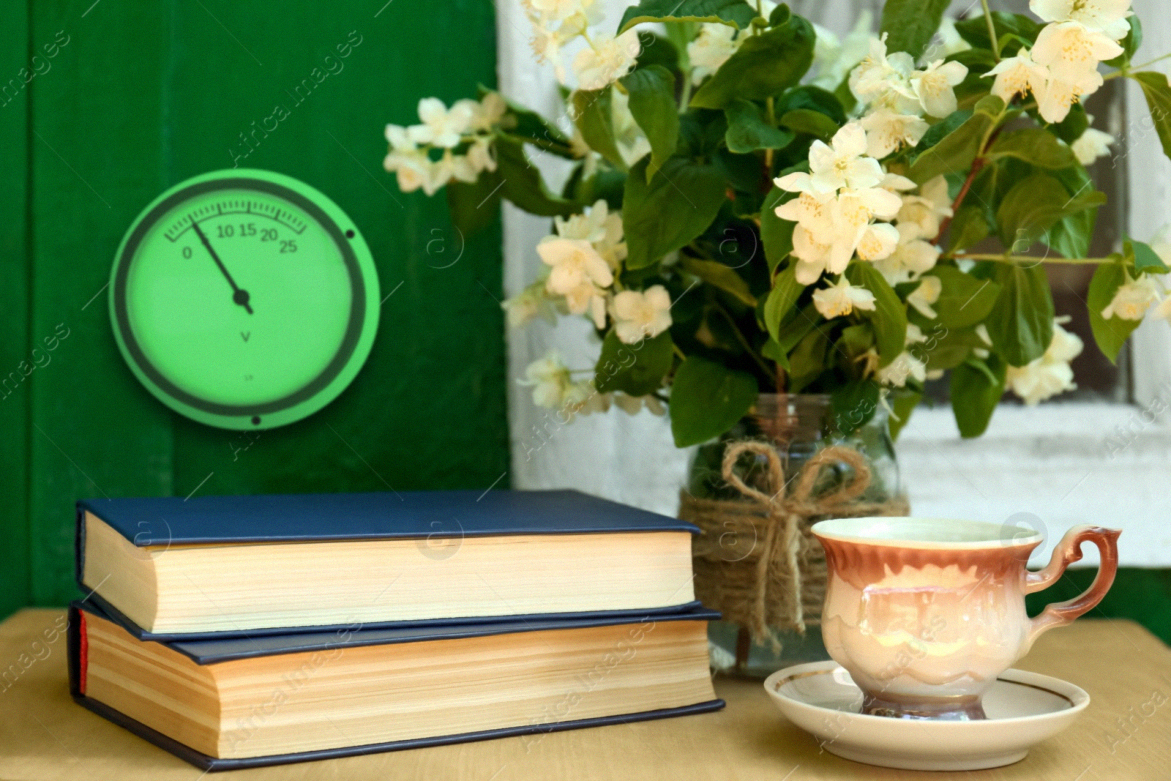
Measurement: 5 V
